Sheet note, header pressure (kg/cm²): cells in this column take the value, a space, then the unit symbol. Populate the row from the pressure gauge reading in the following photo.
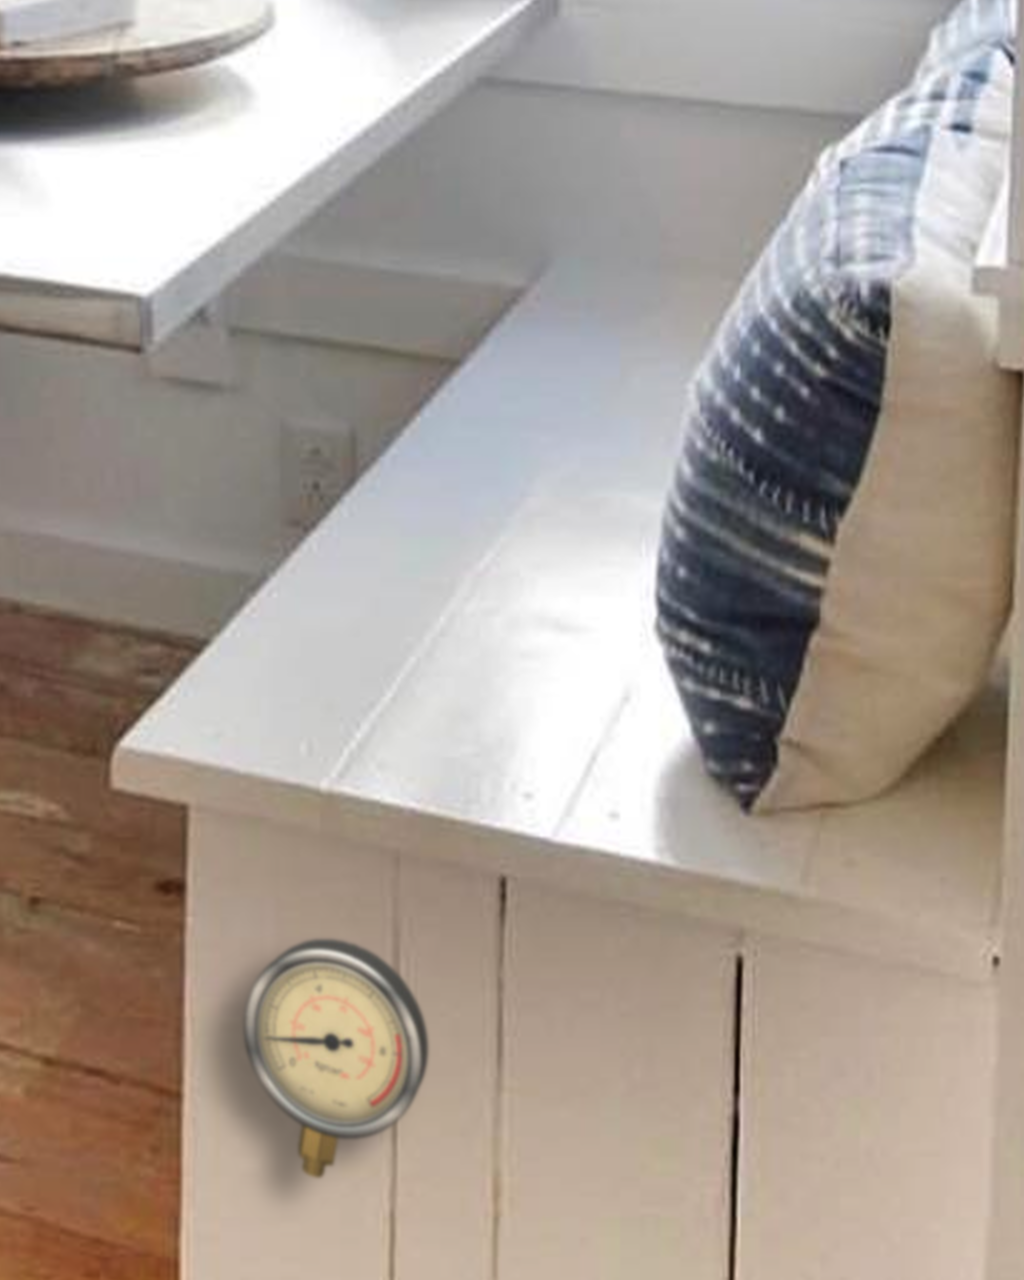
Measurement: 1 kg/cm²
